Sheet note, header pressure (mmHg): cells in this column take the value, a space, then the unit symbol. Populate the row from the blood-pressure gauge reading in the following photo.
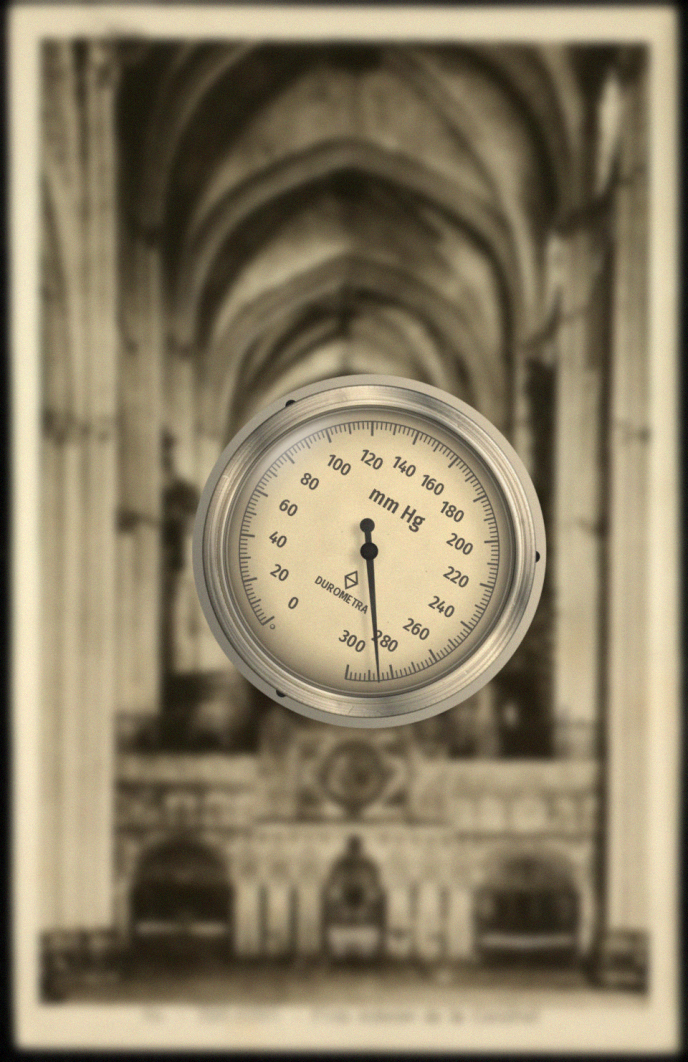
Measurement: 286 mmHg
